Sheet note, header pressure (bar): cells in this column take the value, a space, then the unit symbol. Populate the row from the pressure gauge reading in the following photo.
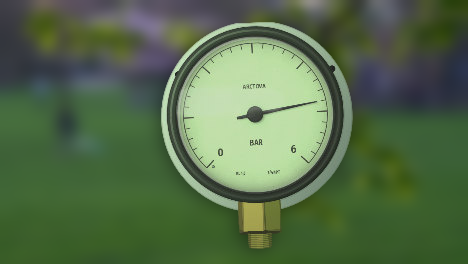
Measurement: 4.8 bar
